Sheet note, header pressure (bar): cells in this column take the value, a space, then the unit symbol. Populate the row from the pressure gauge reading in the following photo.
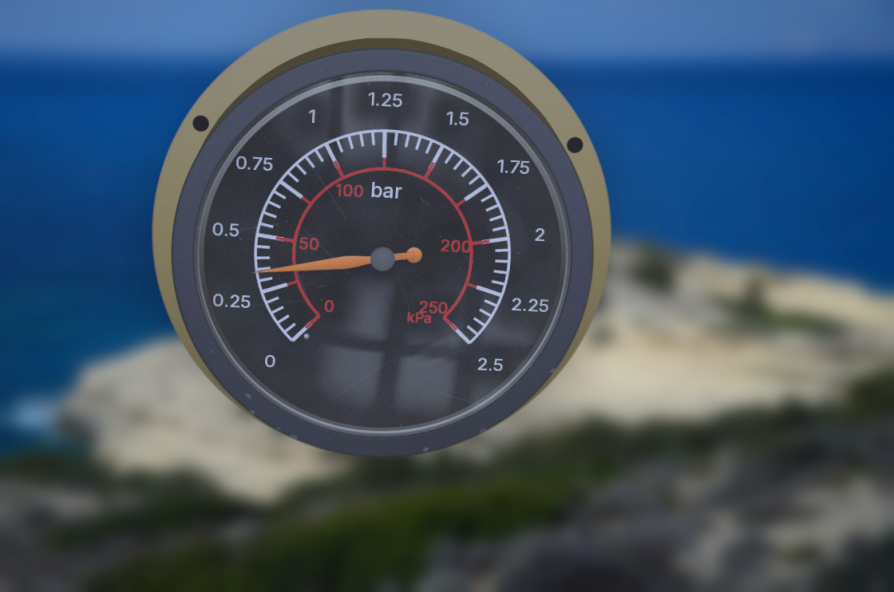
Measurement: 0.35 bar
